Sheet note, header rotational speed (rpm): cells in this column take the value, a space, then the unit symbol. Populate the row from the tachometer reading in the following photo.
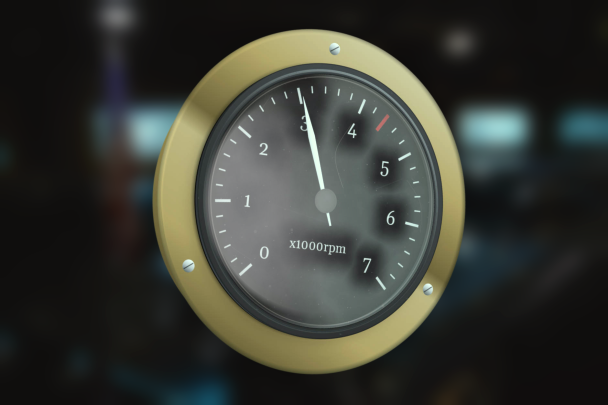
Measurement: 3000 rpm
